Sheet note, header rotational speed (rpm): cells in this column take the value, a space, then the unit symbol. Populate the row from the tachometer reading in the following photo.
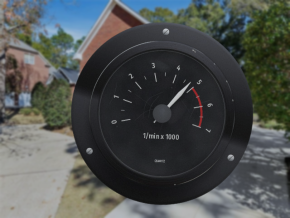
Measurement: 4750 rpm
